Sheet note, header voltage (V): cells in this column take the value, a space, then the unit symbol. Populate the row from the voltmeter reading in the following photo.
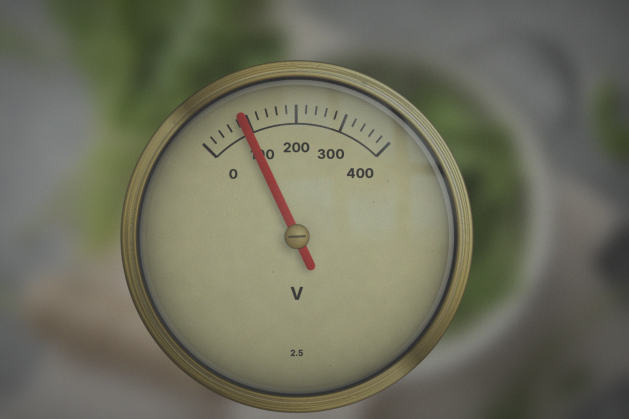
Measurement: 90 V
